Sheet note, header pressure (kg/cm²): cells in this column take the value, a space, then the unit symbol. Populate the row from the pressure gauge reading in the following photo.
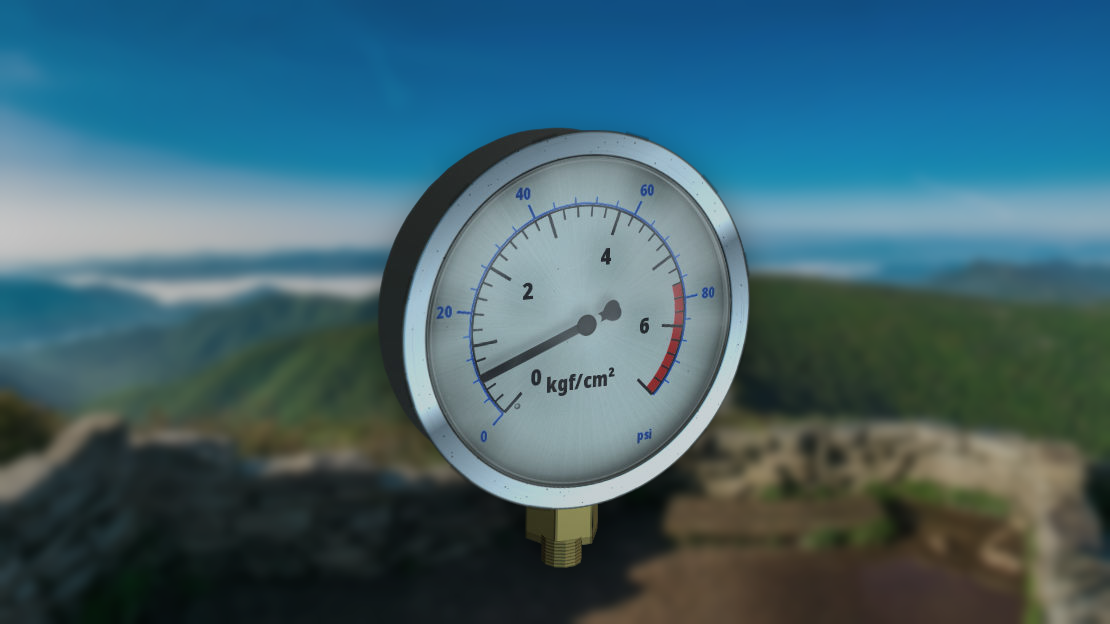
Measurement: 0.6 kg/cm²
